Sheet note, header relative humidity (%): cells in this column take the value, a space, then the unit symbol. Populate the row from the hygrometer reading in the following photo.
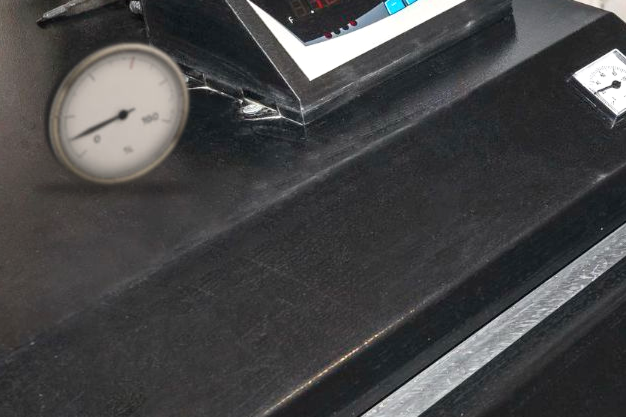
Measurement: 10 %
